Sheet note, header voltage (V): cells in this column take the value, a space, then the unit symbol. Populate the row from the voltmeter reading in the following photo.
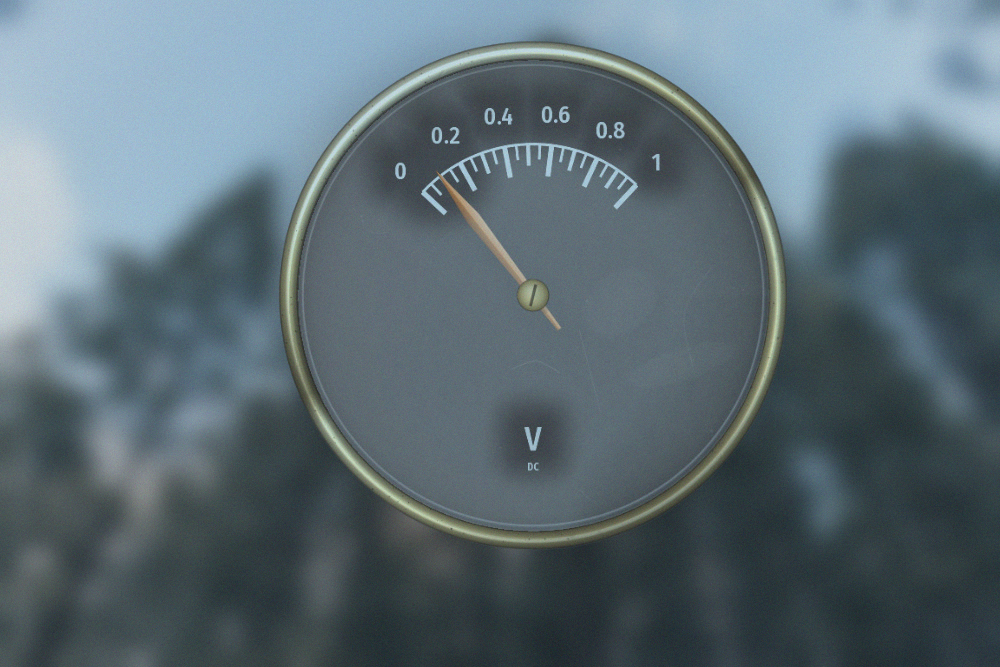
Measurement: 0.1 V
